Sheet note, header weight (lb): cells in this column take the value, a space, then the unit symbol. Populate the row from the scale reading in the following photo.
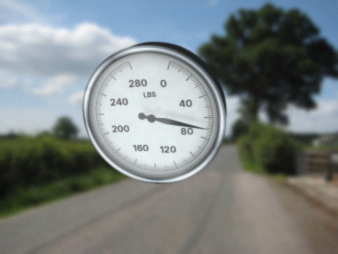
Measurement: 70 lb
